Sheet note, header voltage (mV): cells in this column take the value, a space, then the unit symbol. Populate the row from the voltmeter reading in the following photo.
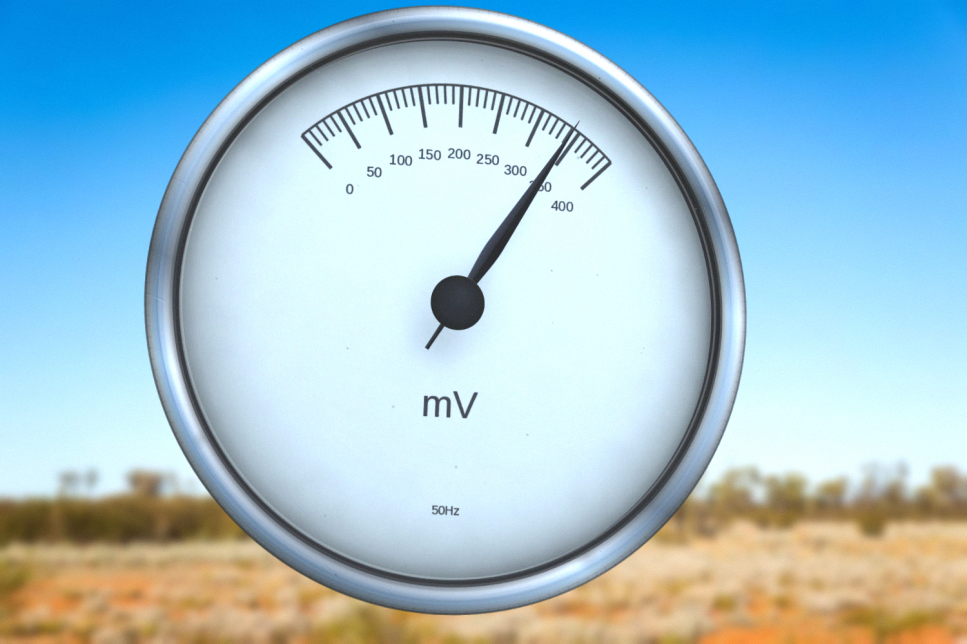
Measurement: 340 mV
